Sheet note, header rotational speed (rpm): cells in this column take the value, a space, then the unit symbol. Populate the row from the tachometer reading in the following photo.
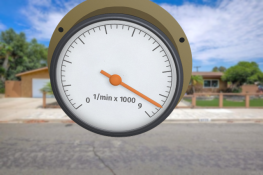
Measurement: 8400 rpm
